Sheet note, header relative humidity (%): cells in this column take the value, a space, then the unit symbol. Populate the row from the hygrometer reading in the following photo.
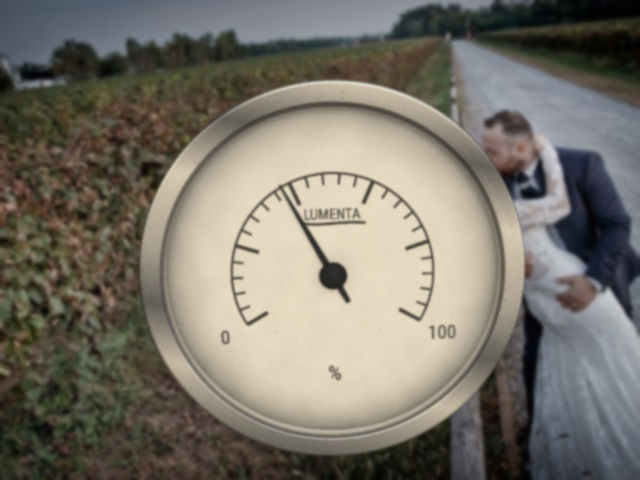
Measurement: 38 %
